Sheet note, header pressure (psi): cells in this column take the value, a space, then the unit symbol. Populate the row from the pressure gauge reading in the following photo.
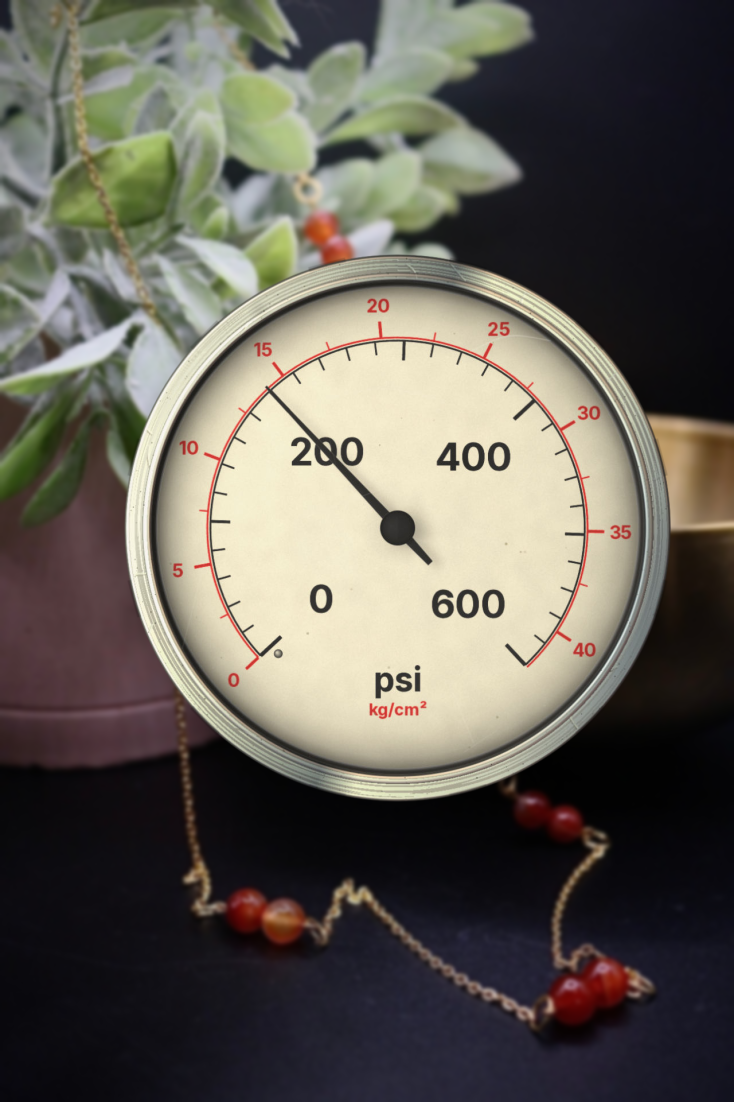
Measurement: 200 psi
